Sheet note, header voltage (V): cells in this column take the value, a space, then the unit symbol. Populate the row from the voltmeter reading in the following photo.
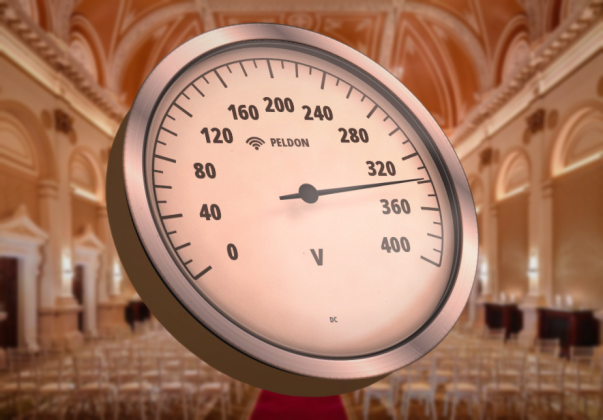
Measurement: 340 V
